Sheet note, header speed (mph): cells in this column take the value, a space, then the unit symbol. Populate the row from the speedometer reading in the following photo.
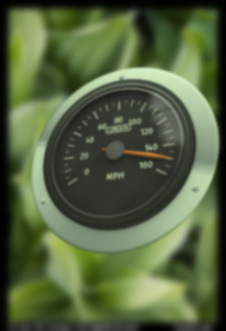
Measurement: 150 mph
